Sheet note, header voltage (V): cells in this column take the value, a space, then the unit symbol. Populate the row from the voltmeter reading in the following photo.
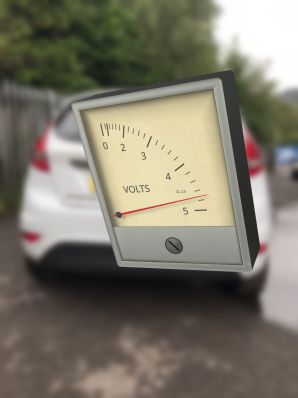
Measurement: 4.7 V
